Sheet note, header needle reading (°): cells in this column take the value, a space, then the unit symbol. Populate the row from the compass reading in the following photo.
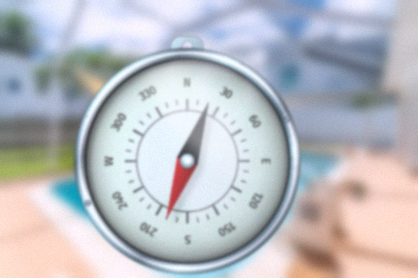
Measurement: 200 °
